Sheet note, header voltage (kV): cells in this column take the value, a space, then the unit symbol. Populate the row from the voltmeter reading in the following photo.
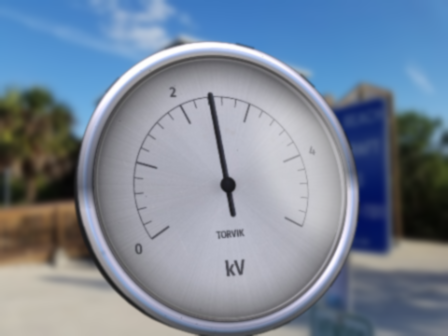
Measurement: 2.4 kV
